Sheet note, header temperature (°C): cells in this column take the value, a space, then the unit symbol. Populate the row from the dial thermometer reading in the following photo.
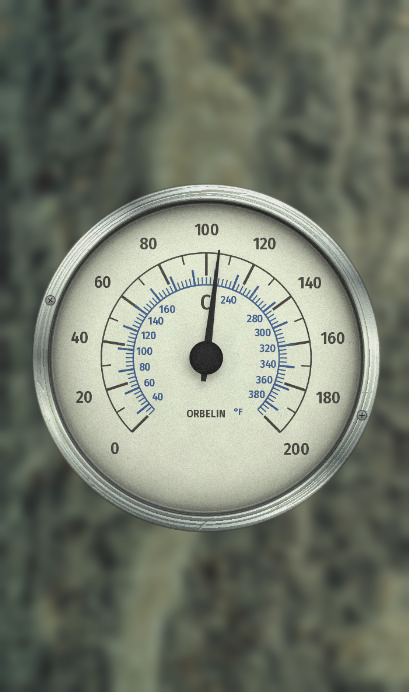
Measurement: 105 °C
